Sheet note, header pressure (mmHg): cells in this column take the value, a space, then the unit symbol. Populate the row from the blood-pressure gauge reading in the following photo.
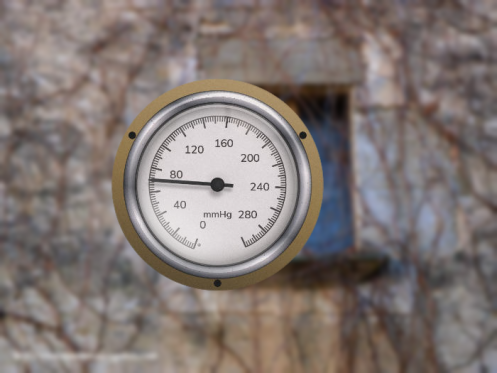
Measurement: 70 mmHg
